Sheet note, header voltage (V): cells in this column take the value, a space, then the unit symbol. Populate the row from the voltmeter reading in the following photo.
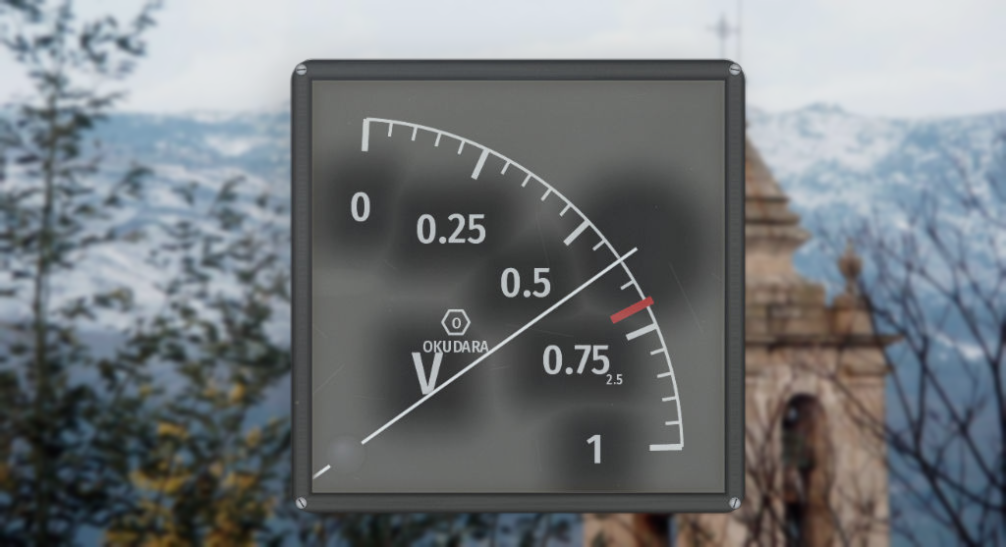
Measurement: 0.6 V
